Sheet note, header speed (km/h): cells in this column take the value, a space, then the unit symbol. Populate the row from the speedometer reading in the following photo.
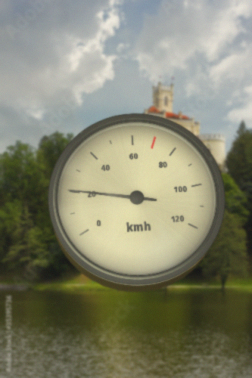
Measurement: 20 km/h
